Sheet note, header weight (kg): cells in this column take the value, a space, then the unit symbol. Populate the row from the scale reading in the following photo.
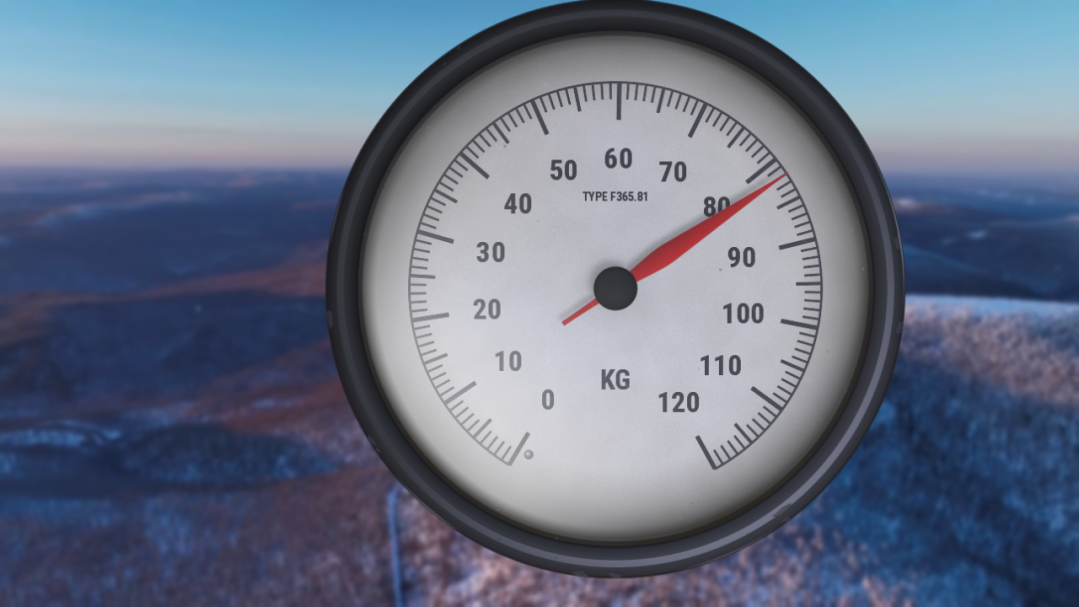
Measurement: 82 kg
